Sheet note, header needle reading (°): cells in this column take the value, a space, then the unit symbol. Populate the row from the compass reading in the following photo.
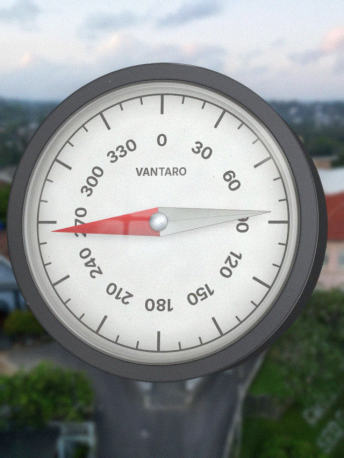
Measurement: 265 °
